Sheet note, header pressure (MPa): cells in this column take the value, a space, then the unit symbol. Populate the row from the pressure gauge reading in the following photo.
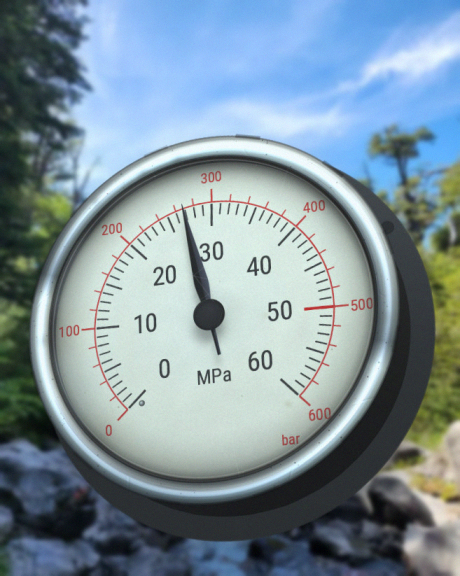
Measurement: 27 MPa
